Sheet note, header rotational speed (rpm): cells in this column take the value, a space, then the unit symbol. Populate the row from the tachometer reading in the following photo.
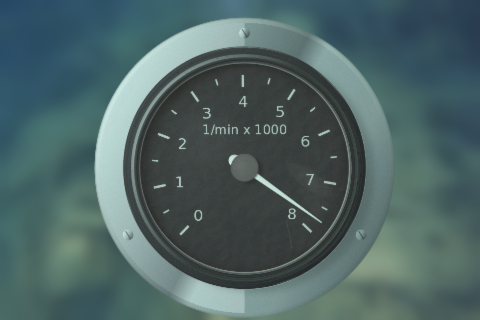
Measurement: 7750 rpm
